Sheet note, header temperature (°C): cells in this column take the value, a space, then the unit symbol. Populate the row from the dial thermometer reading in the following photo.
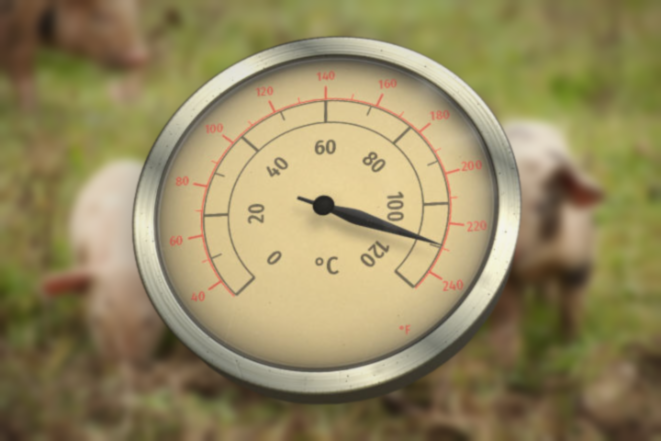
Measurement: 110 °C
